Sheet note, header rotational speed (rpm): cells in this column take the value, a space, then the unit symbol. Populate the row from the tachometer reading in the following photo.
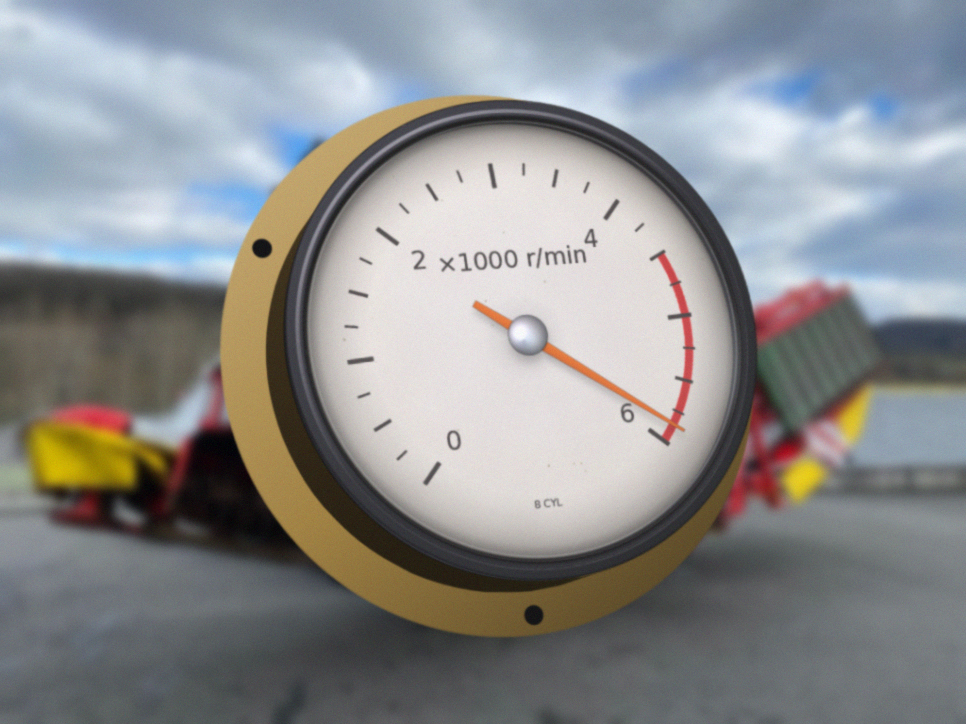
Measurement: 5875 rpm
